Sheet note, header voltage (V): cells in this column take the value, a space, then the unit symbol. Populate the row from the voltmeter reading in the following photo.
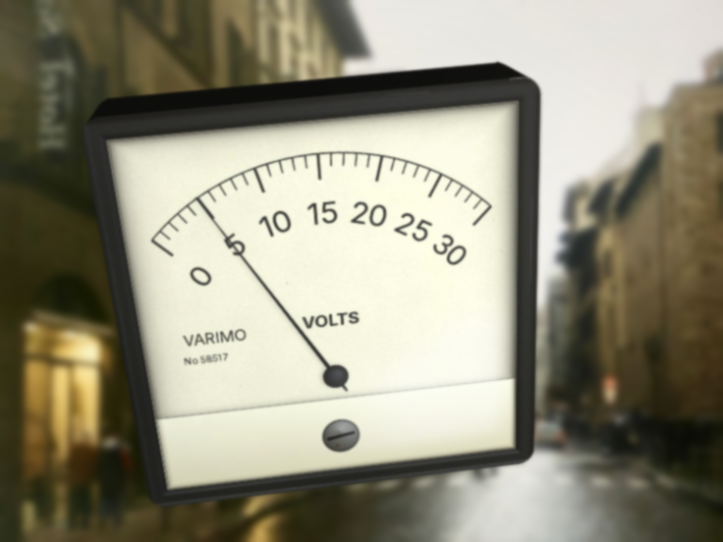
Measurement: 5 V
